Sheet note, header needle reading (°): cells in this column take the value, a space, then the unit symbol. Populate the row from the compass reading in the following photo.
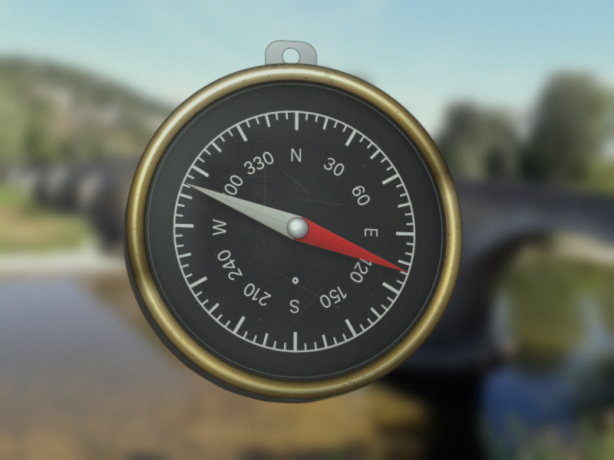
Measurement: 110 °
